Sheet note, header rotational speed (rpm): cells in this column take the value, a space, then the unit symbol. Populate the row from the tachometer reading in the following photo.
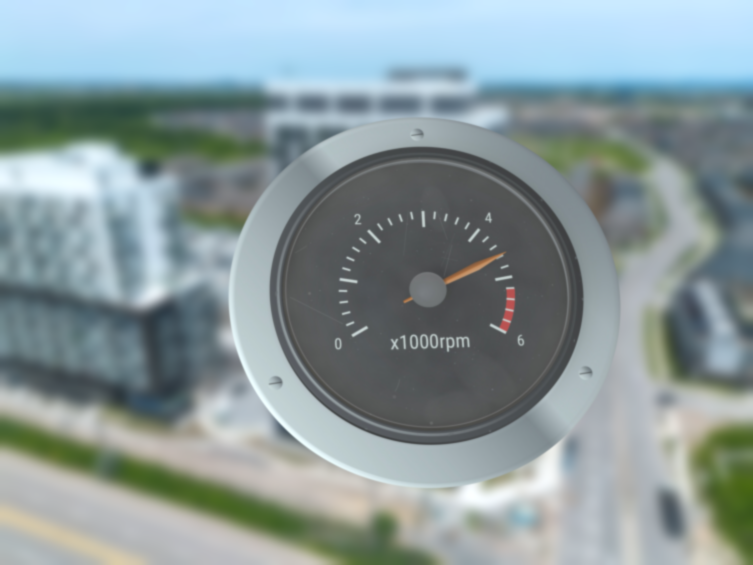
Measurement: 4600 rpm
